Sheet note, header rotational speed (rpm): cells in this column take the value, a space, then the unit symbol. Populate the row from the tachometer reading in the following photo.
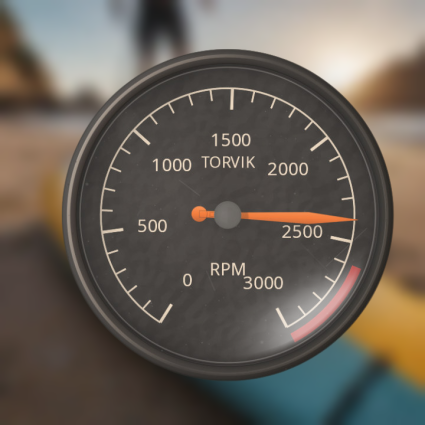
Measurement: 2400 rpm
